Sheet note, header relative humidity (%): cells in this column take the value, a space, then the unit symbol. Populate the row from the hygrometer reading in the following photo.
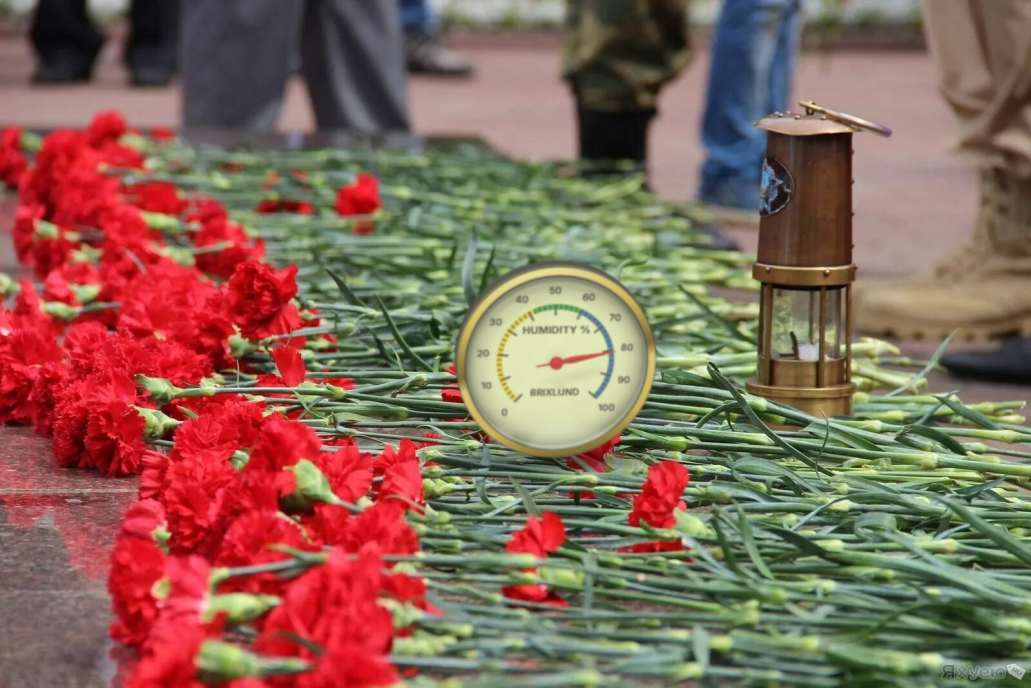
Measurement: 80 %
